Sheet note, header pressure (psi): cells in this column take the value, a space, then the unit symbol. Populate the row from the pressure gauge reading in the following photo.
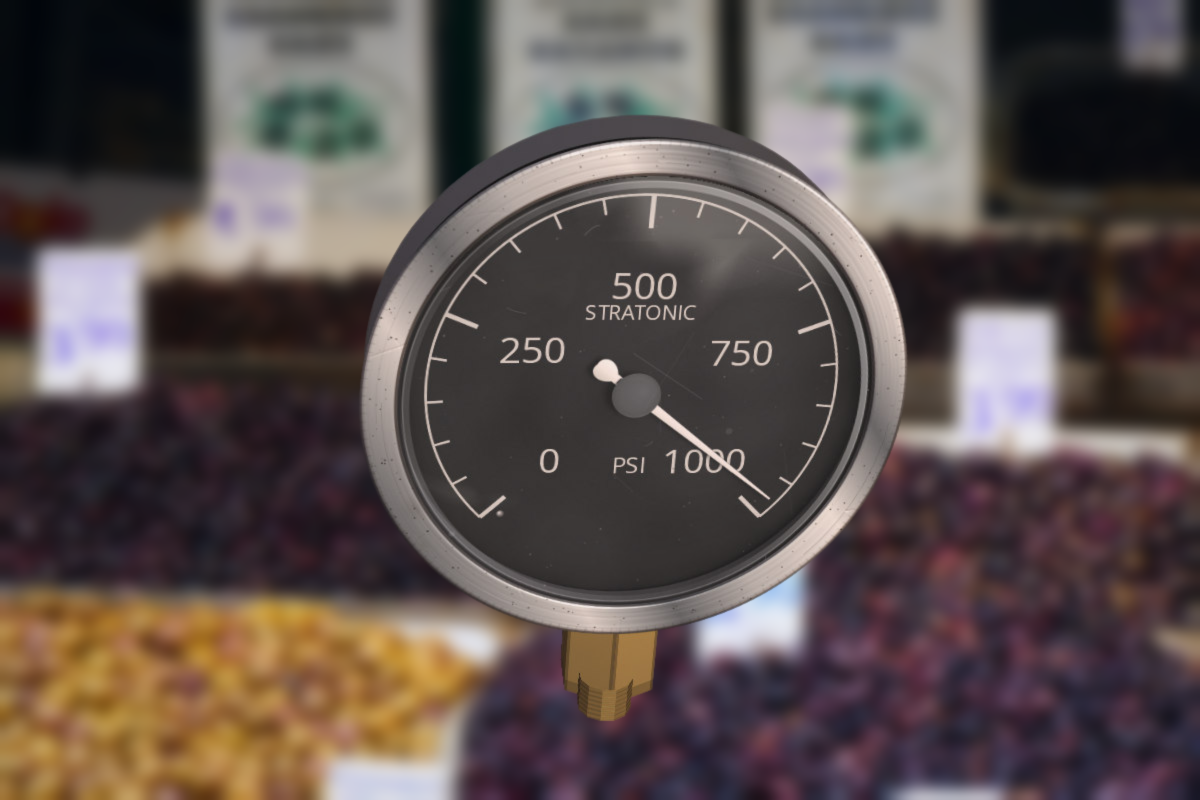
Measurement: 975 psi
